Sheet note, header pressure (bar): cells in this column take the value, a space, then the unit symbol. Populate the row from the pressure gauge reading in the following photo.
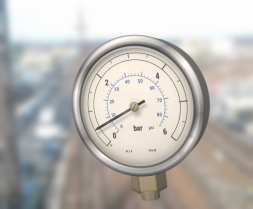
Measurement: 0.5 bar
